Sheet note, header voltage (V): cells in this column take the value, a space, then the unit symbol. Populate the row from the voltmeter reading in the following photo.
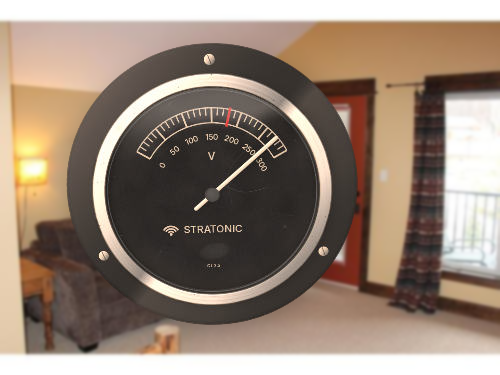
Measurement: 270 V
